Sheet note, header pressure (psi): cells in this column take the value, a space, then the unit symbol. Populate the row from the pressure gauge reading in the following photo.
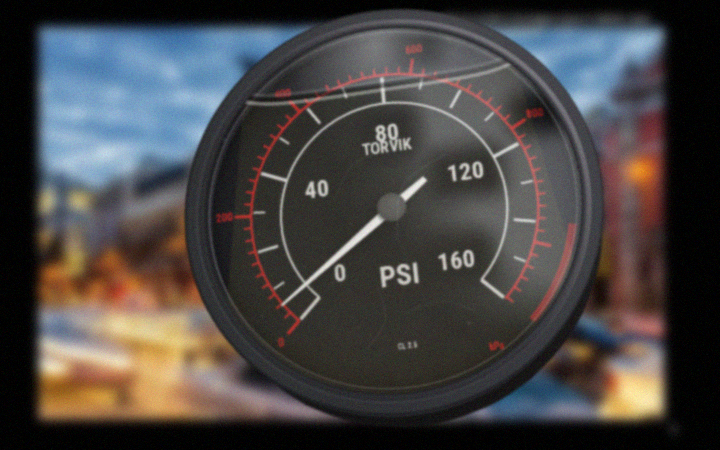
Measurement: 5 psi
